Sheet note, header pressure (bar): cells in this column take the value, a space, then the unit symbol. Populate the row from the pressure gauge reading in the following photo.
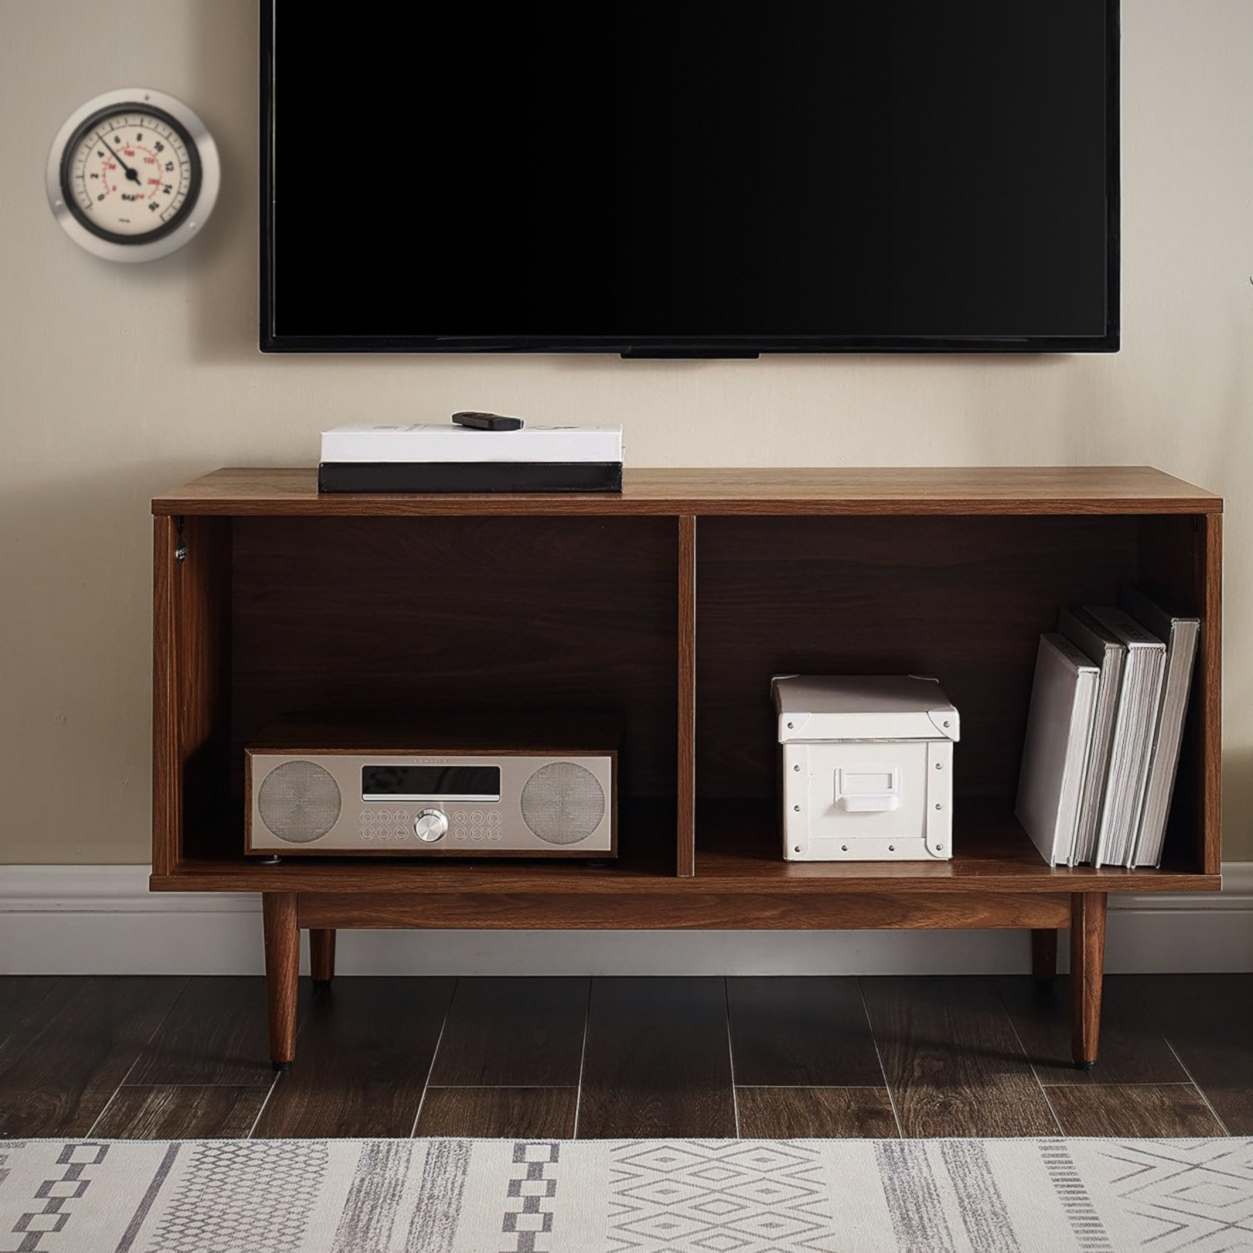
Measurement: 5 bar
